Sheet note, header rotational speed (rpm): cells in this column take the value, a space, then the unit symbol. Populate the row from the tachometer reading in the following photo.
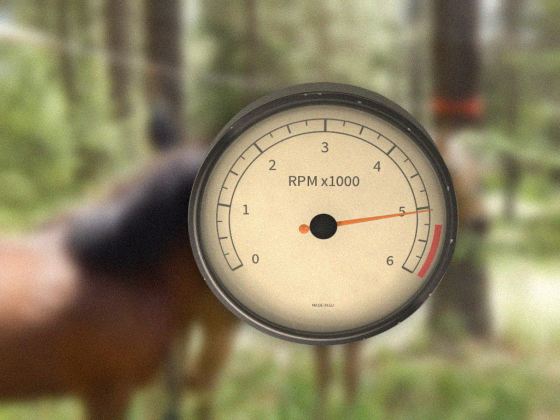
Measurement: 5000 rpm
